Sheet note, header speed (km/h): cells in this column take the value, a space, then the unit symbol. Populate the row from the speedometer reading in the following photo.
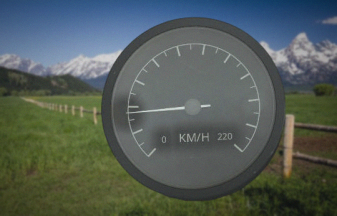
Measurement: 35 km/h
